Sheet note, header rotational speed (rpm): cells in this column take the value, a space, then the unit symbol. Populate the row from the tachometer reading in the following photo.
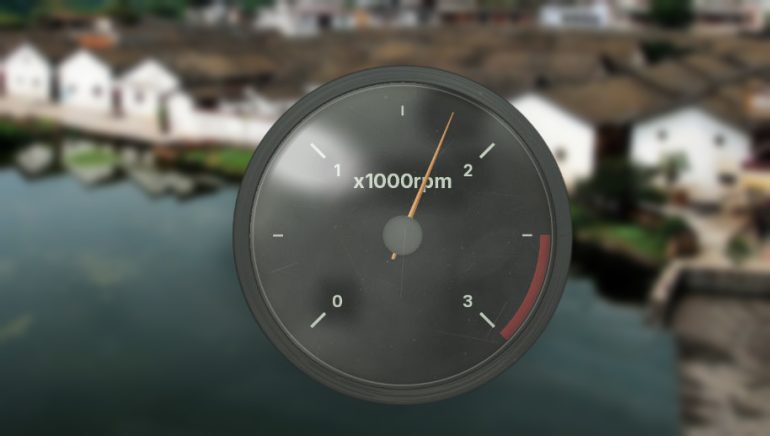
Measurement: 1750 rpm
